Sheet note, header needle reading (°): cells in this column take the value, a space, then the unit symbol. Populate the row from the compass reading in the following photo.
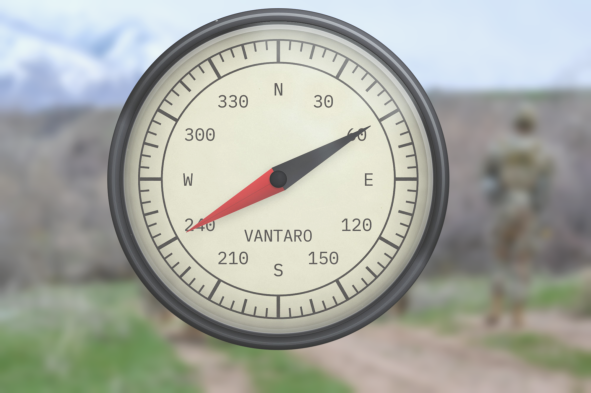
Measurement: 240 °
